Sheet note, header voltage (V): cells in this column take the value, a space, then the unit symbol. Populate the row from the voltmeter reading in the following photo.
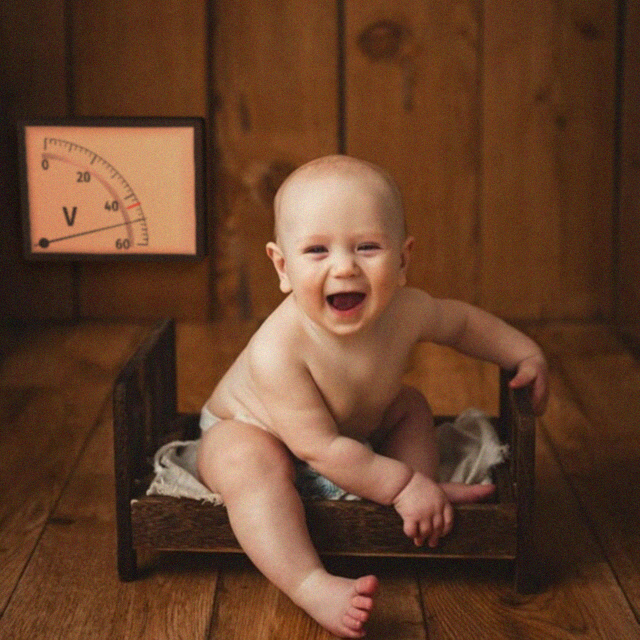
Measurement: 50 V
